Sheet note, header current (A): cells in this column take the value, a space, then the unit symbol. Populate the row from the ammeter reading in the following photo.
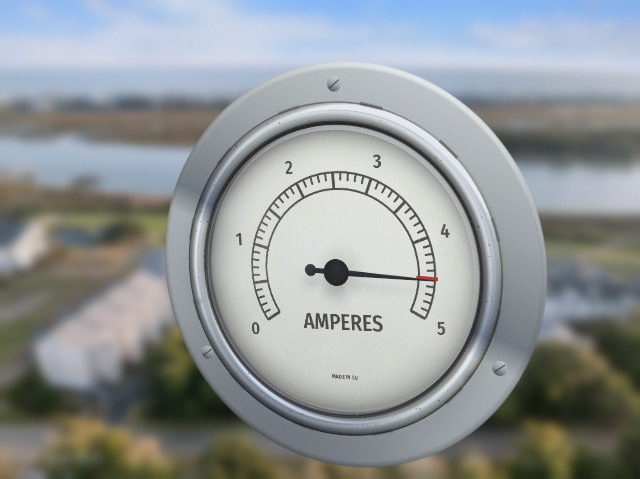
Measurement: 4.5 A
